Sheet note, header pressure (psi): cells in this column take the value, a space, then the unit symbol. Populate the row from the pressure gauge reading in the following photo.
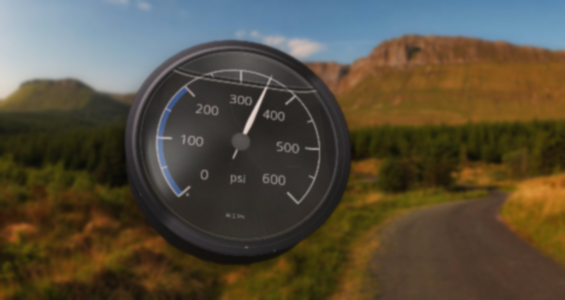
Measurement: 350 psi
